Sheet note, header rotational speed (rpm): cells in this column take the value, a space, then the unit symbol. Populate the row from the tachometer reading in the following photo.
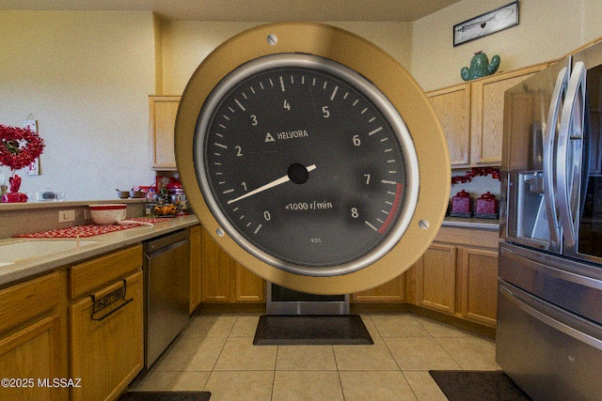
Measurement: 800 rpm
